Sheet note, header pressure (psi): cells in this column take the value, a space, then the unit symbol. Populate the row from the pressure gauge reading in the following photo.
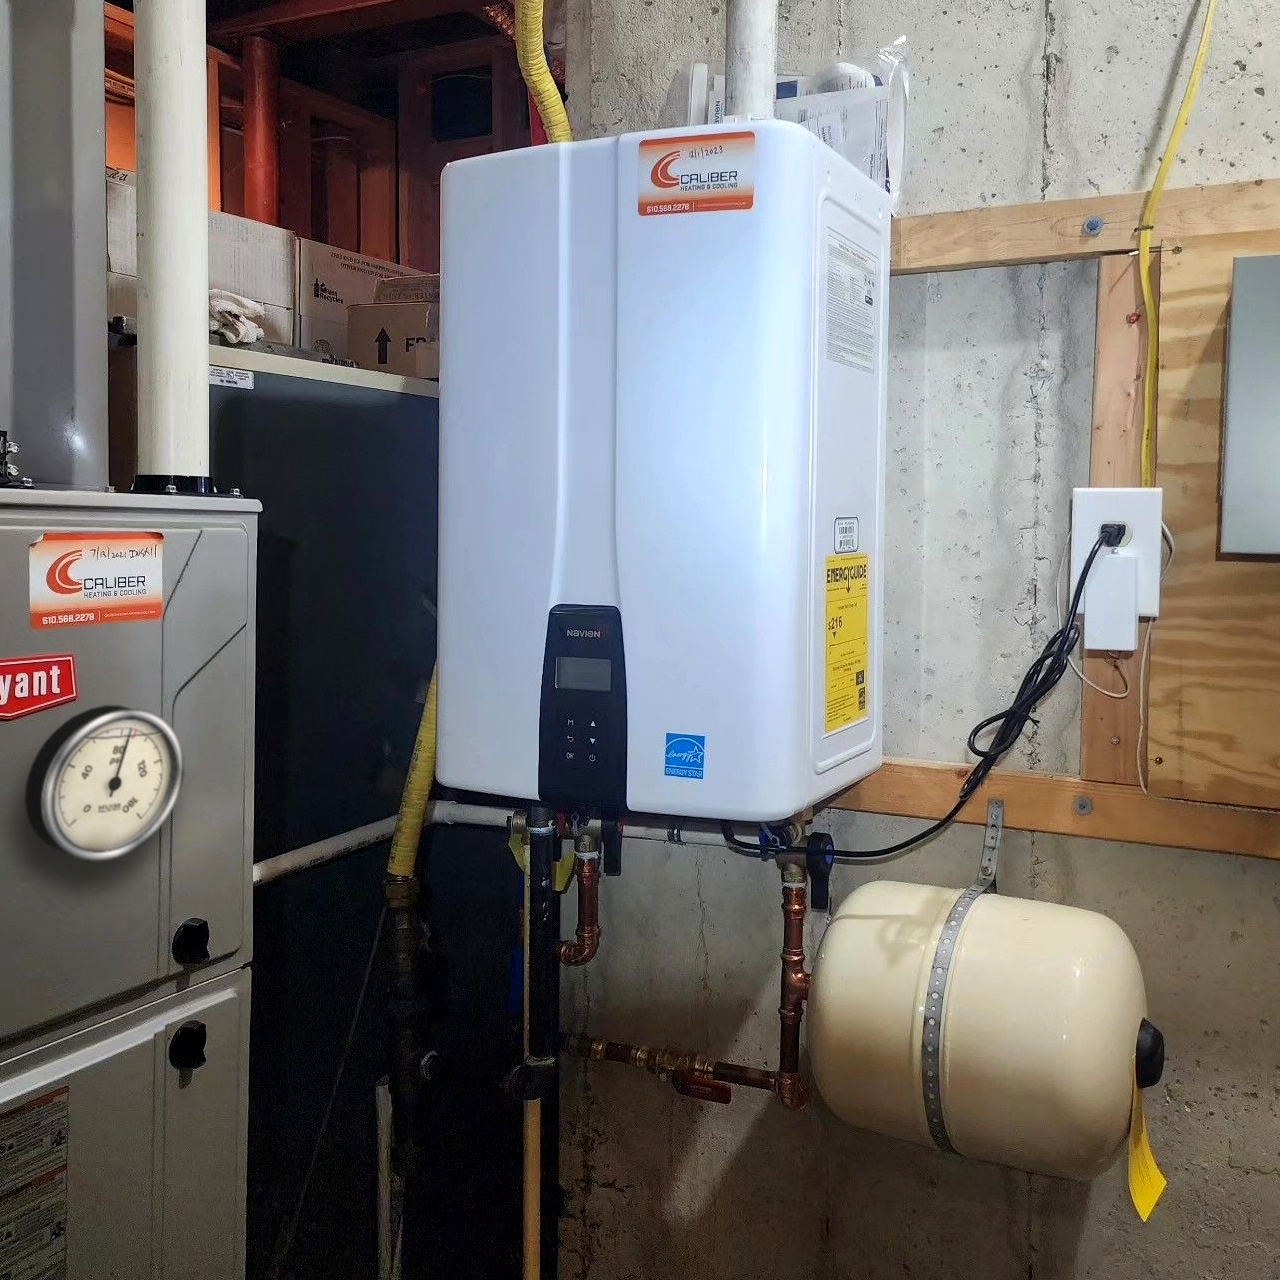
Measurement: 85 psi
